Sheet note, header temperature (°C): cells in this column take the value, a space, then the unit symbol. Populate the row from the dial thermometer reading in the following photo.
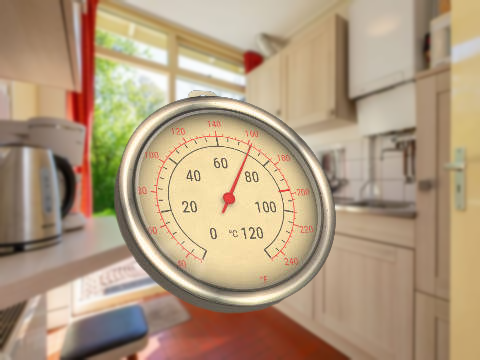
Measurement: 72 °C
